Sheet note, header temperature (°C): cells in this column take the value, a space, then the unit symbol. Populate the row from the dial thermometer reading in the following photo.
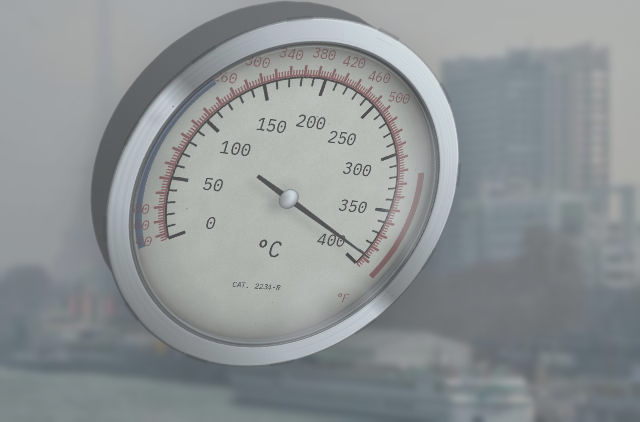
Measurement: 390 °C
